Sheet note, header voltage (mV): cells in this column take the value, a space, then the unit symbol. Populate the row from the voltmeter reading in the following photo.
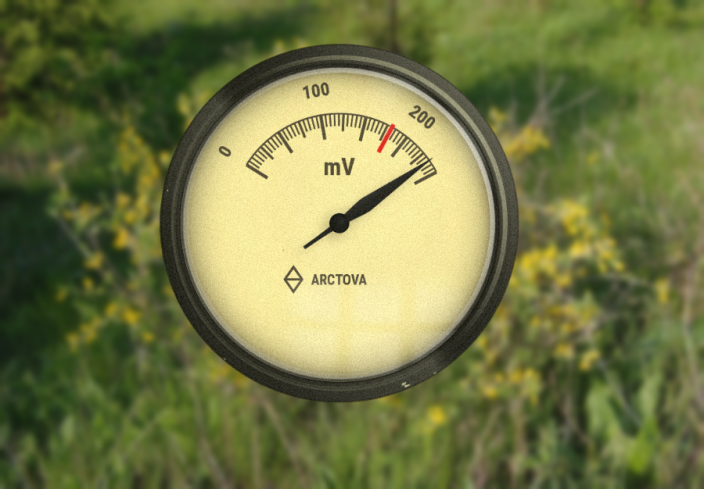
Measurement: 235 mV
